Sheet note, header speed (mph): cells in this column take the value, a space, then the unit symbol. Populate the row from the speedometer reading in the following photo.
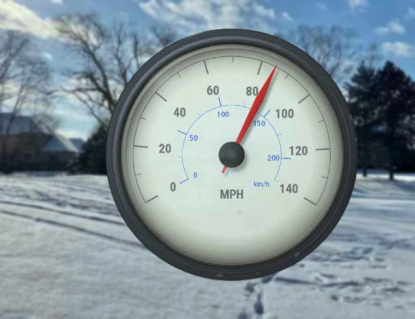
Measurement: 85 mph
